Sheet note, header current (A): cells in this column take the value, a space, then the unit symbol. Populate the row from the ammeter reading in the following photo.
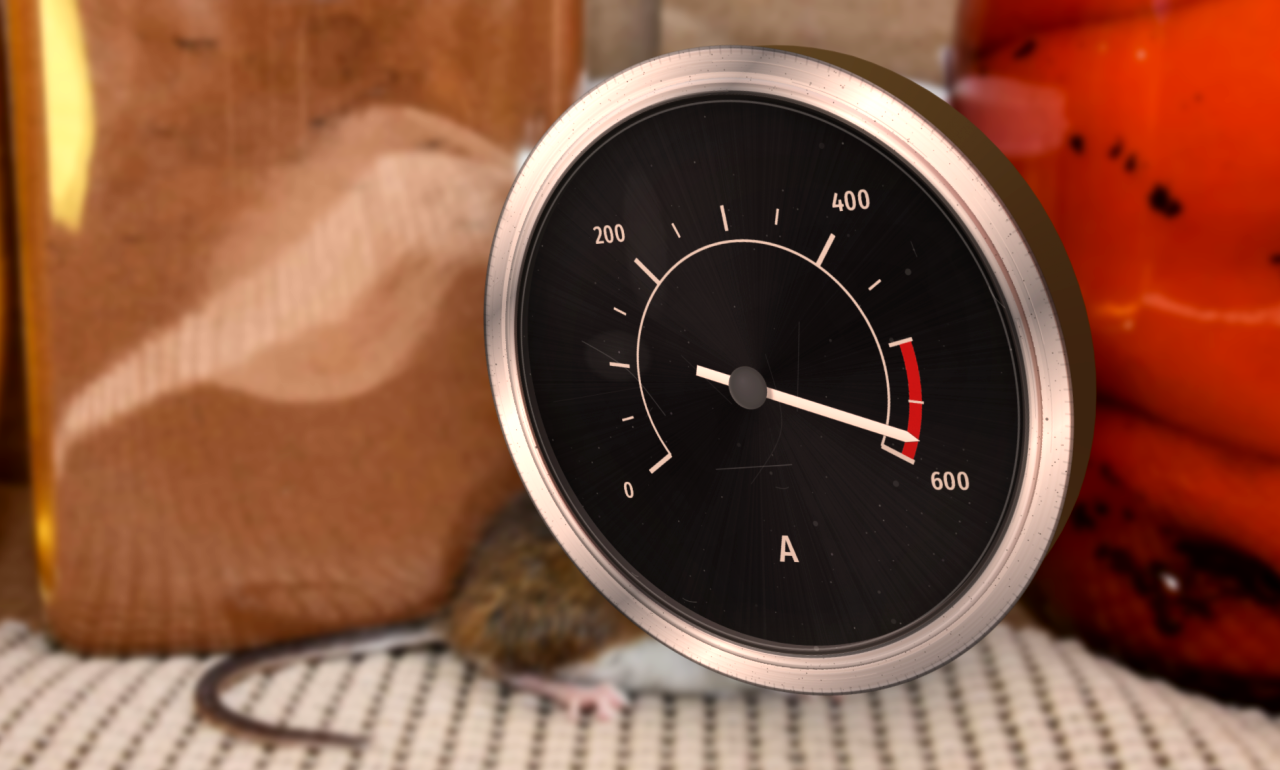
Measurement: 575 A
